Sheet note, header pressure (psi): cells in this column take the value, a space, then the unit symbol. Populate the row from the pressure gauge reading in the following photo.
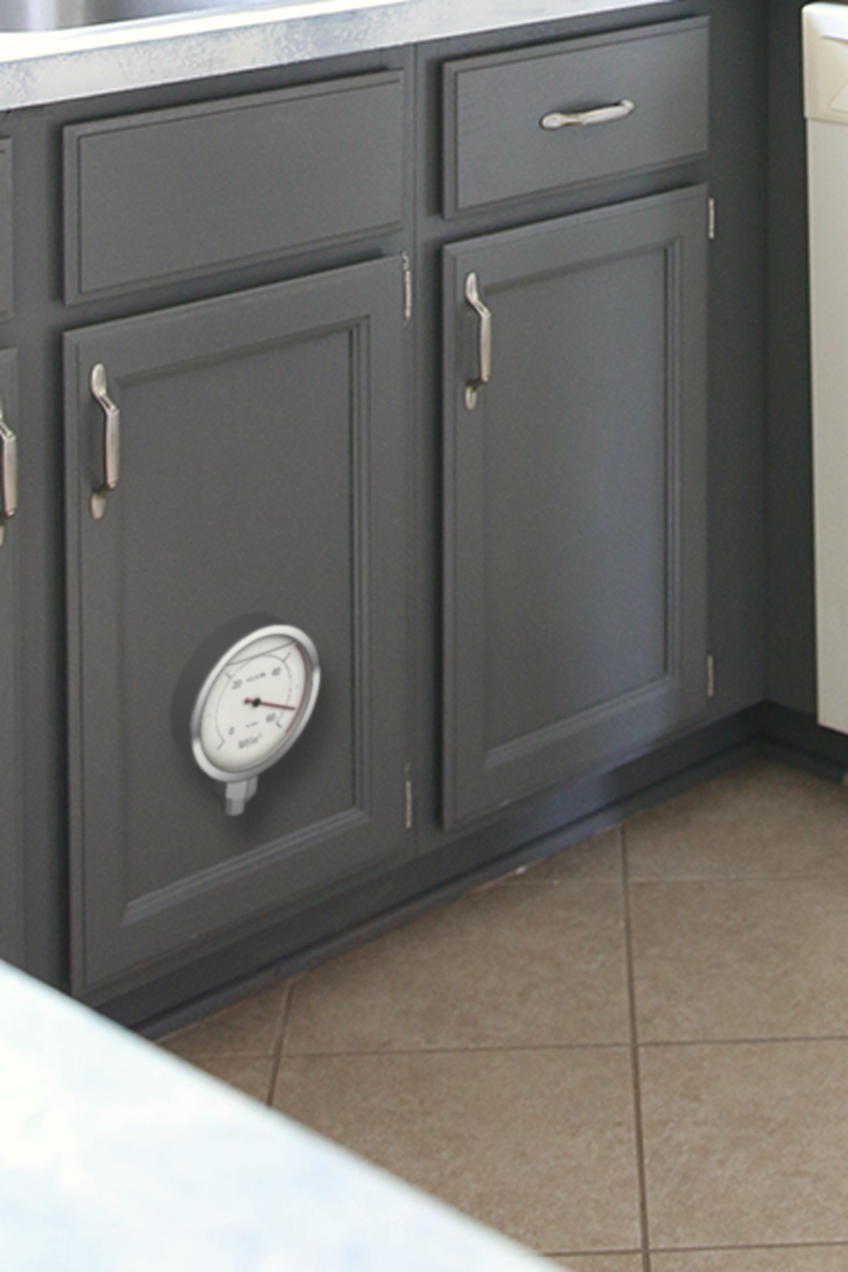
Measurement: 55 psi
